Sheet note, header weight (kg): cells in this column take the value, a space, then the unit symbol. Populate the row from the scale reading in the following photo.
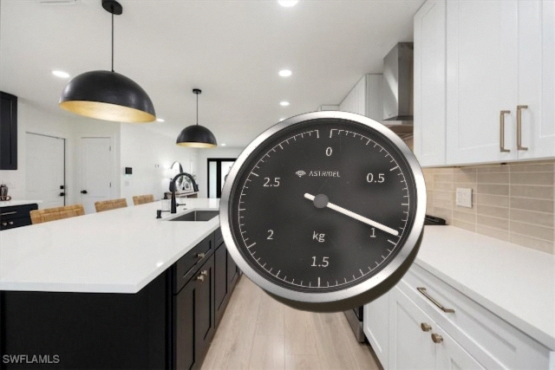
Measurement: 0.95 kg
